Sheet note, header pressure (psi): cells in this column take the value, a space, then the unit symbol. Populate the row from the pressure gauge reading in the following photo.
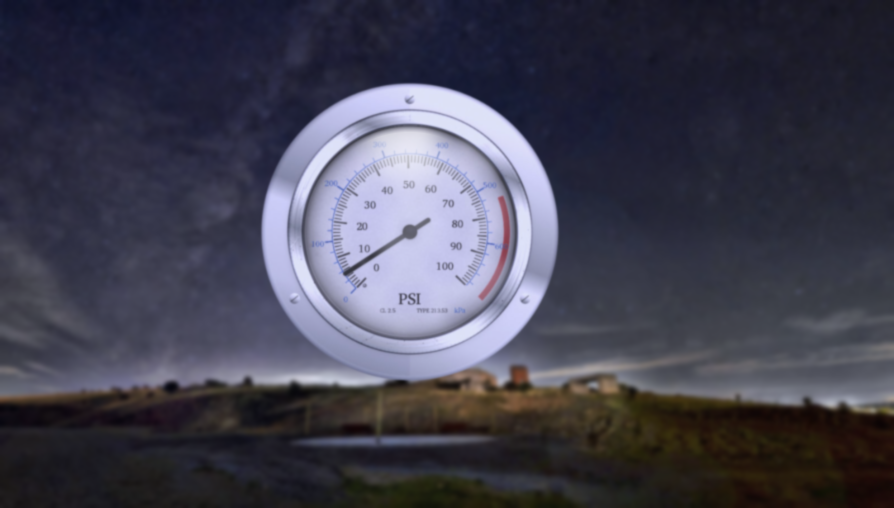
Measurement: 5 psi
